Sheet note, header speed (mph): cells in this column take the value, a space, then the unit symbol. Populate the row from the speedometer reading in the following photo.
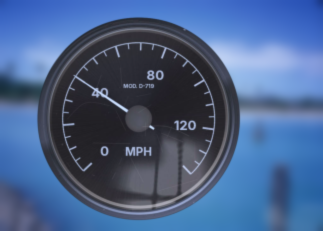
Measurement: 40 mph
